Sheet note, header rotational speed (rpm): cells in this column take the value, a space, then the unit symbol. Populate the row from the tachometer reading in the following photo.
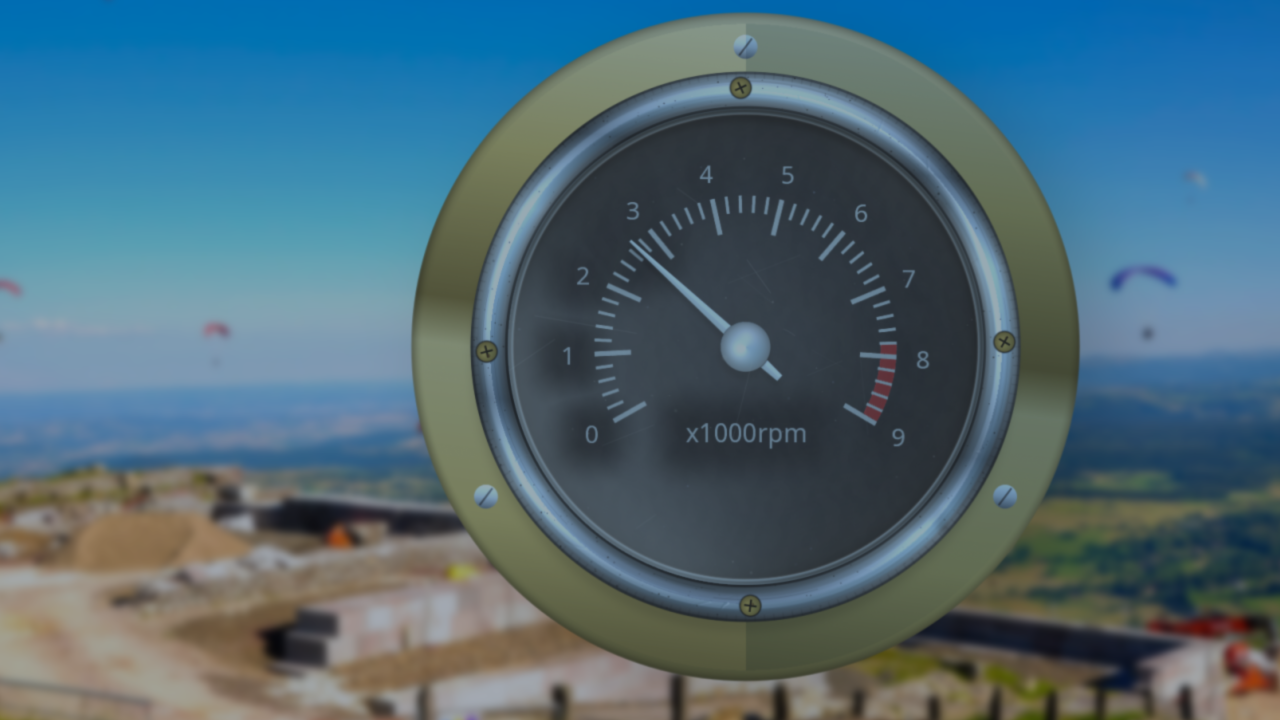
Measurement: 2700 rpm
